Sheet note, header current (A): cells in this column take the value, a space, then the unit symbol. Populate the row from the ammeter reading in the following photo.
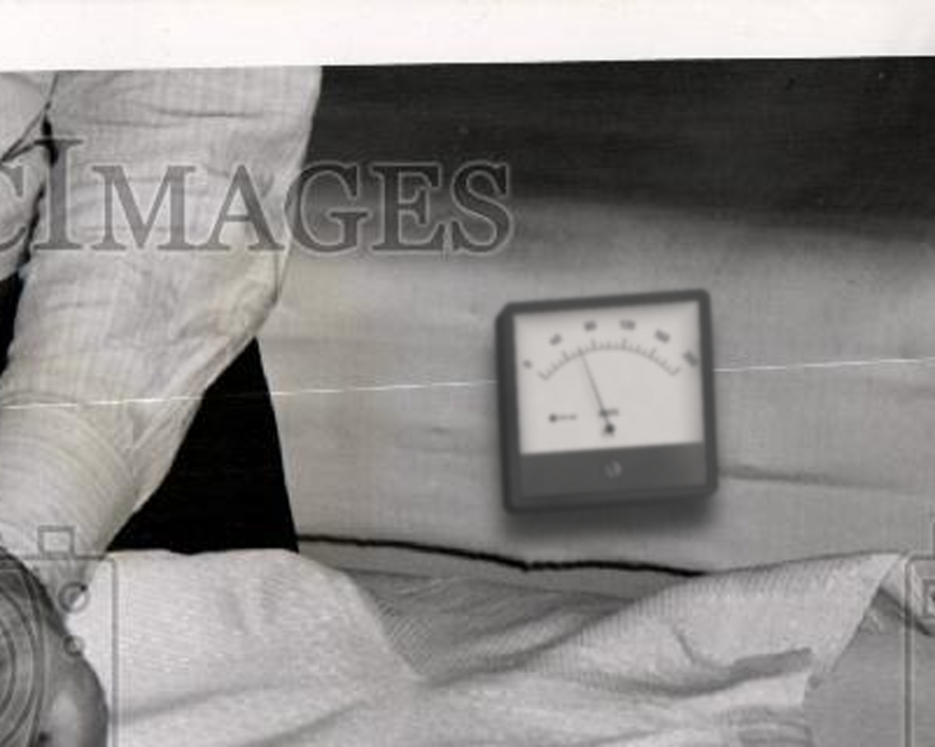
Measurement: 60 A
